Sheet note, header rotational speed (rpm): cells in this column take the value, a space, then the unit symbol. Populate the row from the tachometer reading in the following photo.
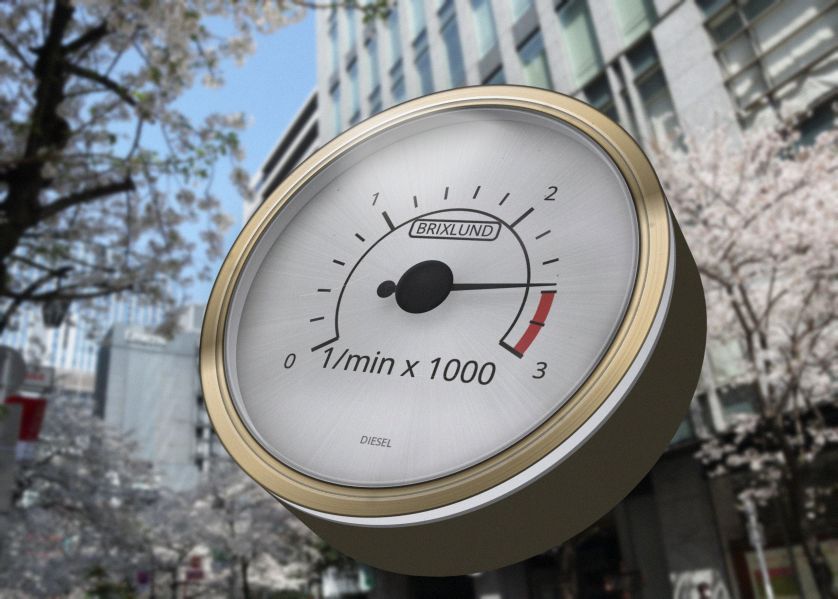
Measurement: 2600 rpm
